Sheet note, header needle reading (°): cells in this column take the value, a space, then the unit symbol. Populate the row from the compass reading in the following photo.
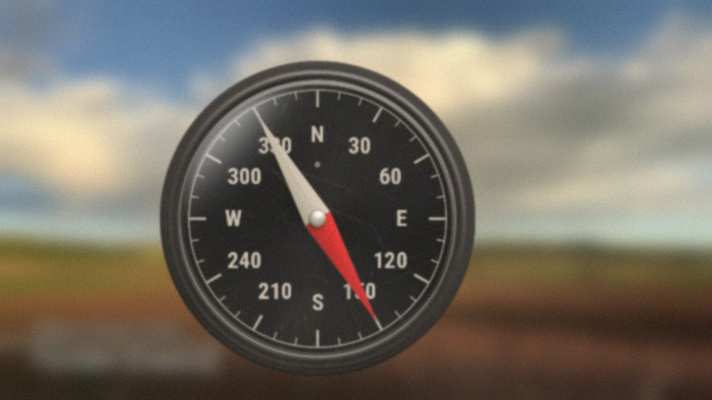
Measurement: 150 °
